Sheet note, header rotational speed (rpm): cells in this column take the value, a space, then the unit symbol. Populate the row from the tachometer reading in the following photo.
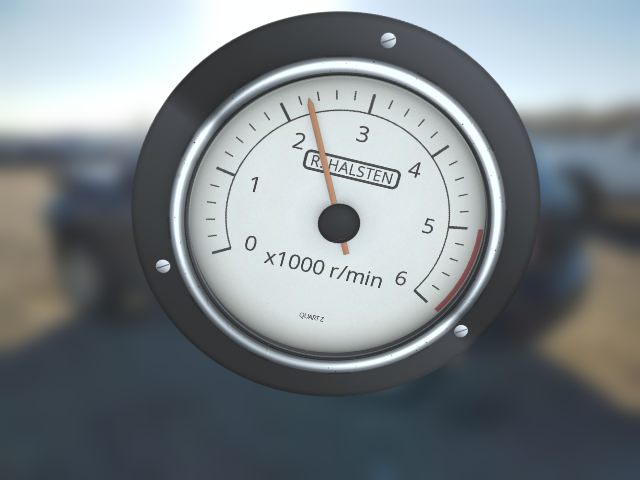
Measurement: 2300 rpm
